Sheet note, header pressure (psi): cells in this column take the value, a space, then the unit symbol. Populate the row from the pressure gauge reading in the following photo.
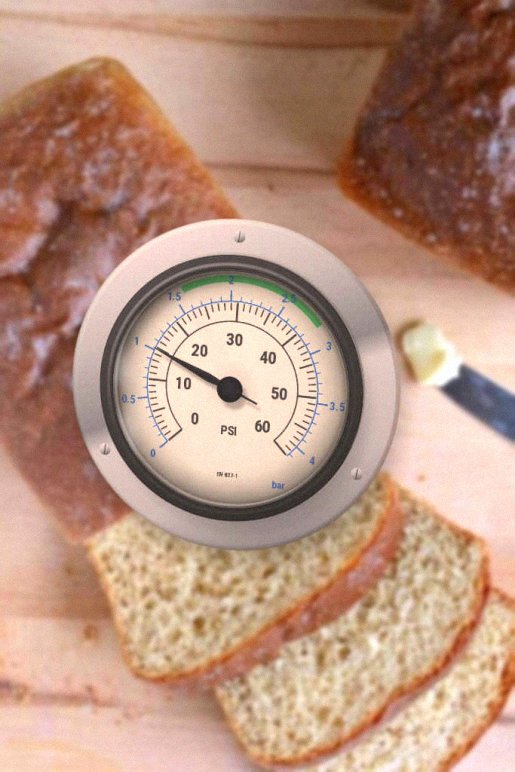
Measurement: 15 psi
